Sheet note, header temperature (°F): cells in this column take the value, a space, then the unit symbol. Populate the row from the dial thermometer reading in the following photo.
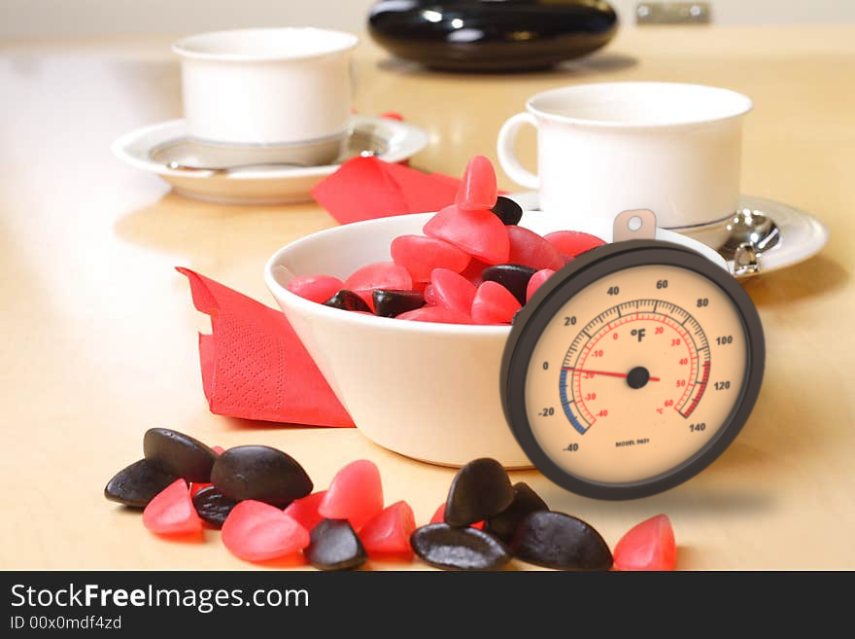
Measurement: 0 °F
